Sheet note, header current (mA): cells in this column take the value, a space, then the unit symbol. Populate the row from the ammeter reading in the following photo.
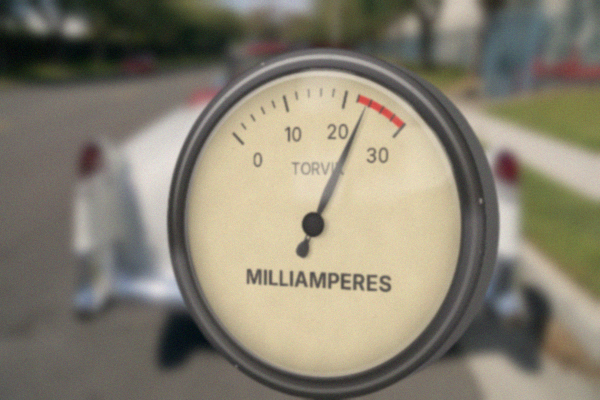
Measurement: 24 mA
